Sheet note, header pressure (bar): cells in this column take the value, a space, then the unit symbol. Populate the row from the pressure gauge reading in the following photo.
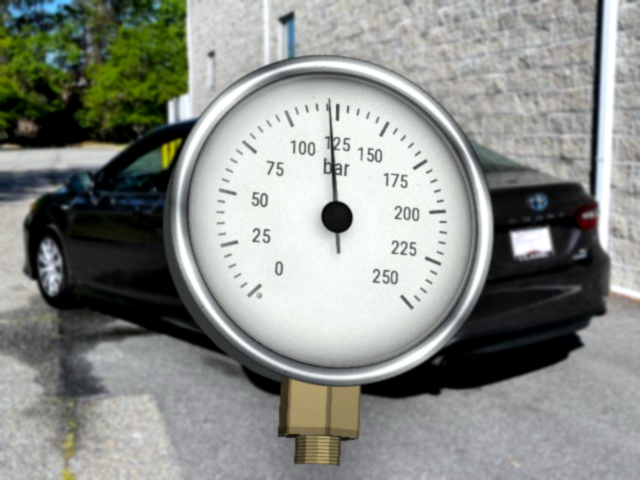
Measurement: 120 bar
